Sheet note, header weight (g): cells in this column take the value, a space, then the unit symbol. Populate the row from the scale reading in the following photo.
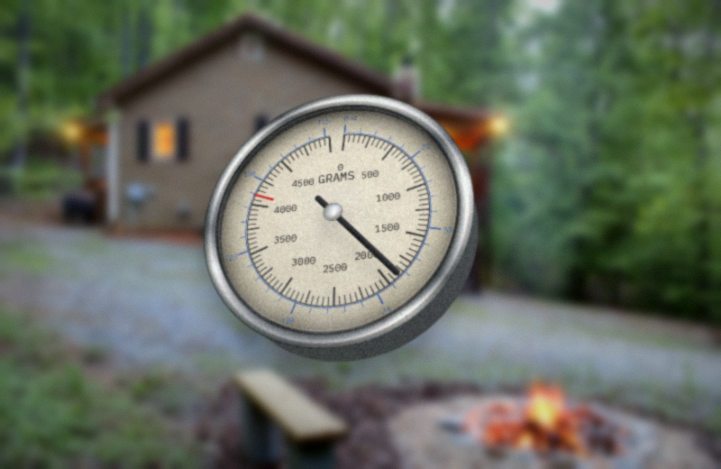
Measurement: 1900 g
